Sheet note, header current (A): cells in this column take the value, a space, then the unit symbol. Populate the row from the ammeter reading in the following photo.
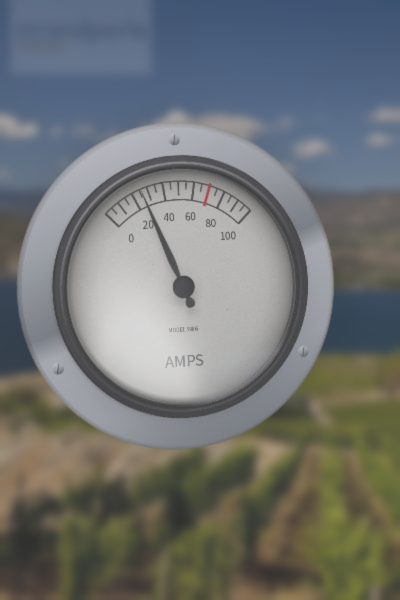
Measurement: 25 A
